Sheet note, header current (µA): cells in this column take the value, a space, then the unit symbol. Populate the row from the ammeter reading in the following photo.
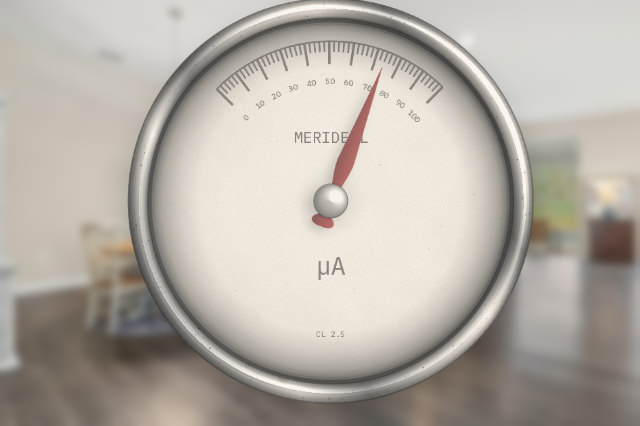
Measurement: 74 µA
